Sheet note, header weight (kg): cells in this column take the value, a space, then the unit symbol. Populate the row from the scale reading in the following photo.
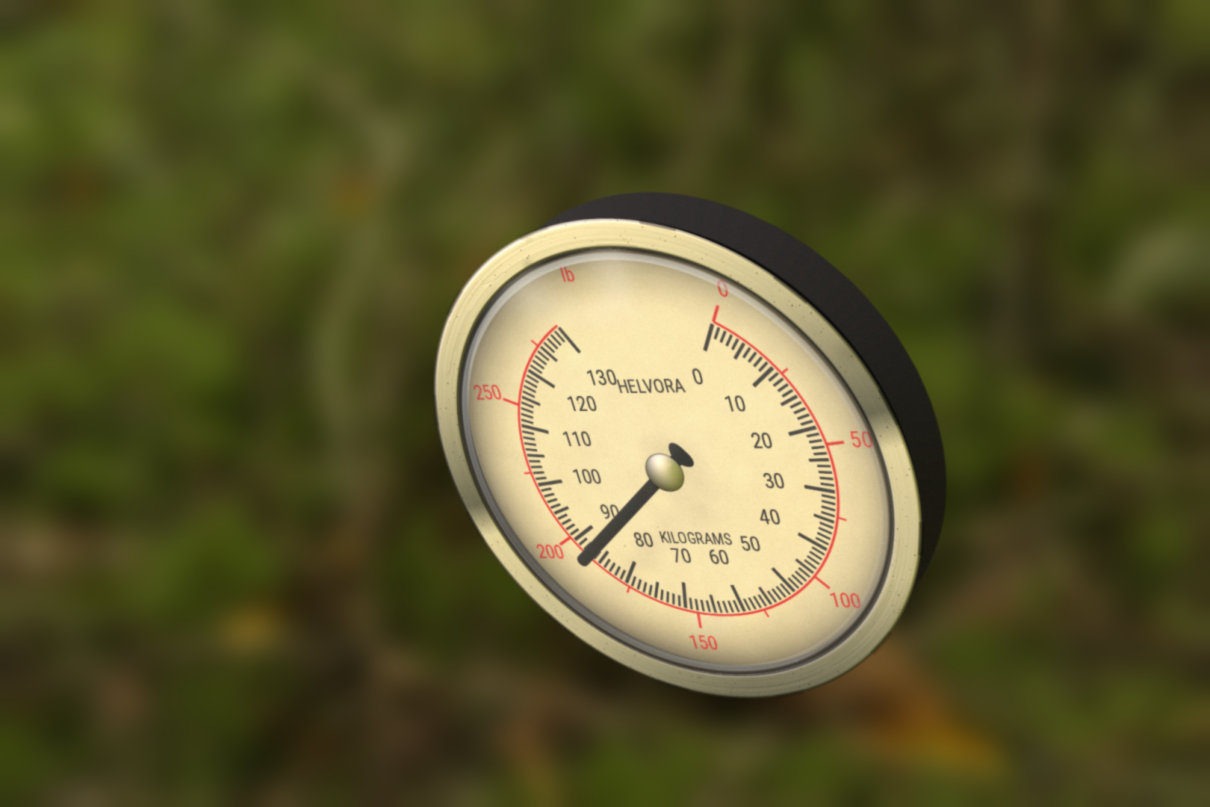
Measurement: 87 kg
